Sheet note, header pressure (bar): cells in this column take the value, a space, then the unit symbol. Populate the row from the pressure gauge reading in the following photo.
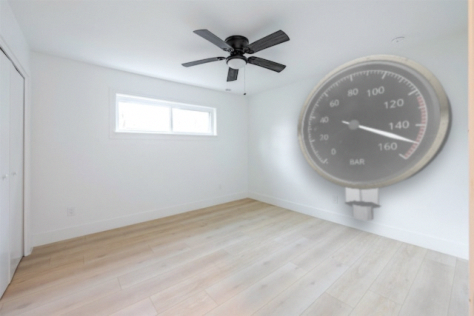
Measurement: 150 bar
